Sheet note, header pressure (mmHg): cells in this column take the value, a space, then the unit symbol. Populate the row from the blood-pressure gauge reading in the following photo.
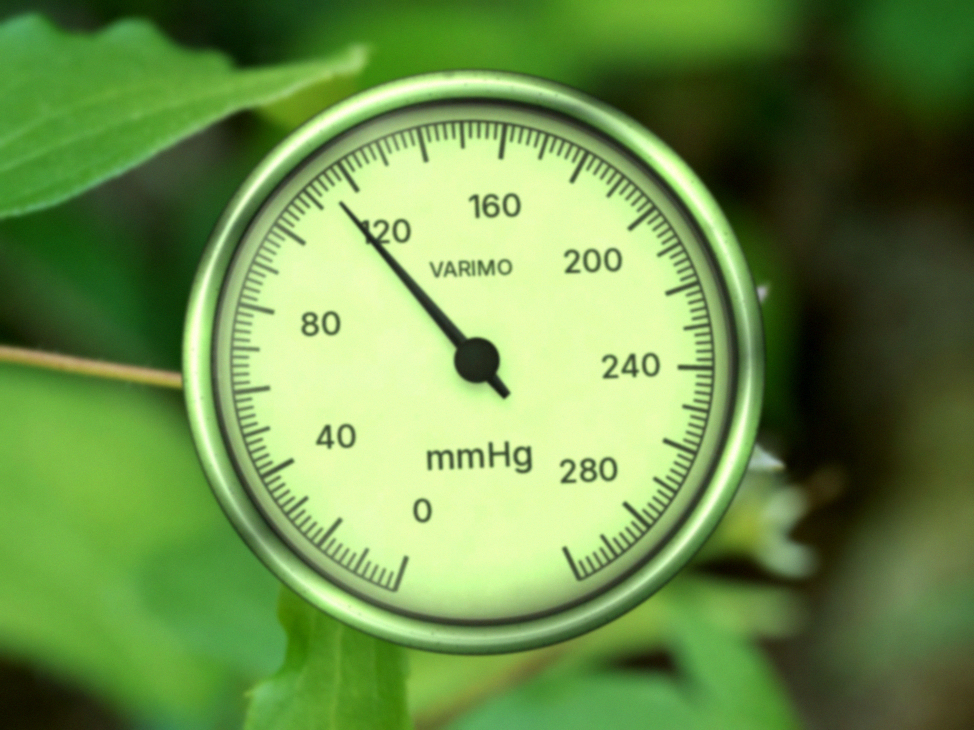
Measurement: 114 mmHg
